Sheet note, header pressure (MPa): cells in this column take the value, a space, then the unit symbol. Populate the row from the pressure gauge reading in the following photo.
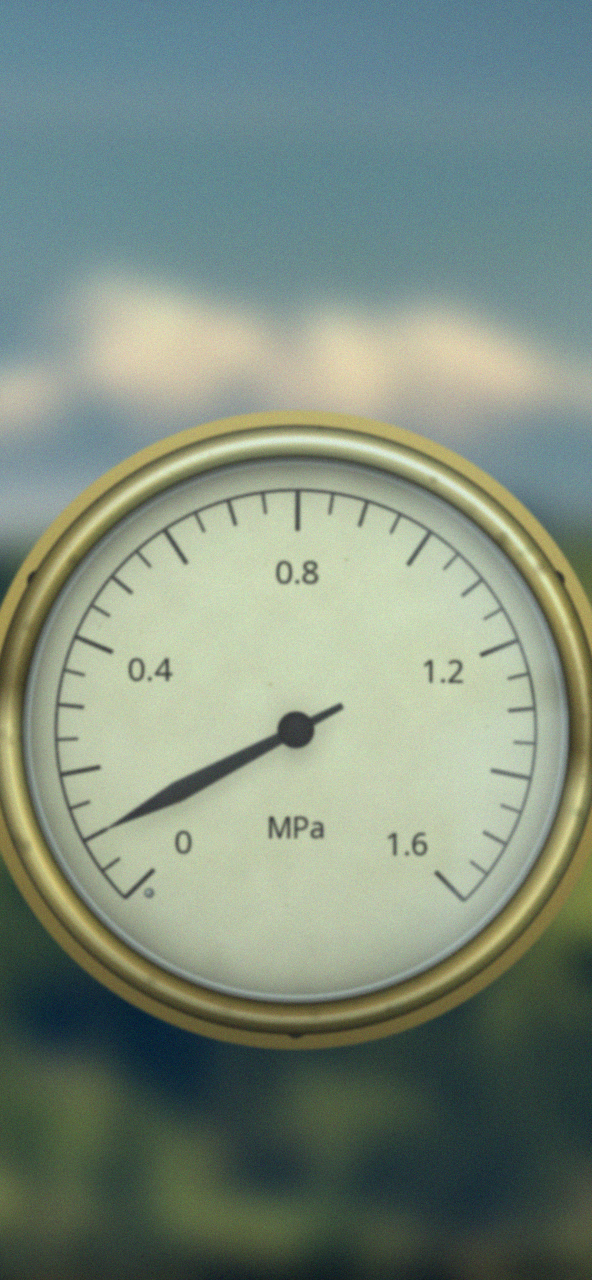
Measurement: 0.1 MPa
